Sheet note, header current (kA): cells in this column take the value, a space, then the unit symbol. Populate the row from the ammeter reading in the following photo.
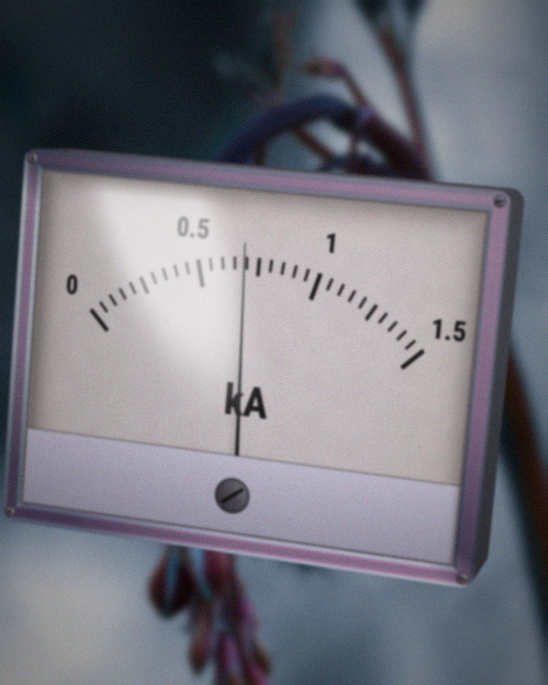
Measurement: 0.7 kA
